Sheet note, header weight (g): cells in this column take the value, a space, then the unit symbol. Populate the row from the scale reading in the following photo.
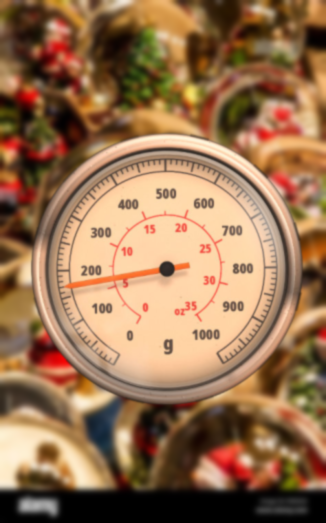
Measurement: 170 g
